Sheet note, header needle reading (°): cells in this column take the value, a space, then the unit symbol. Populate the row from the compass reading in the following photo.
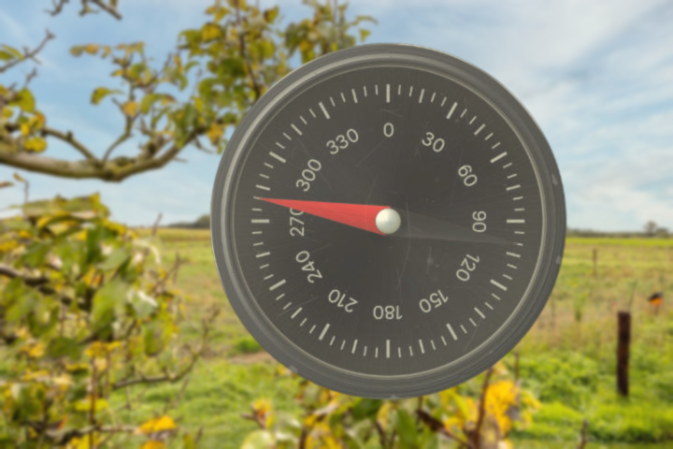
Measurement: 280 °
